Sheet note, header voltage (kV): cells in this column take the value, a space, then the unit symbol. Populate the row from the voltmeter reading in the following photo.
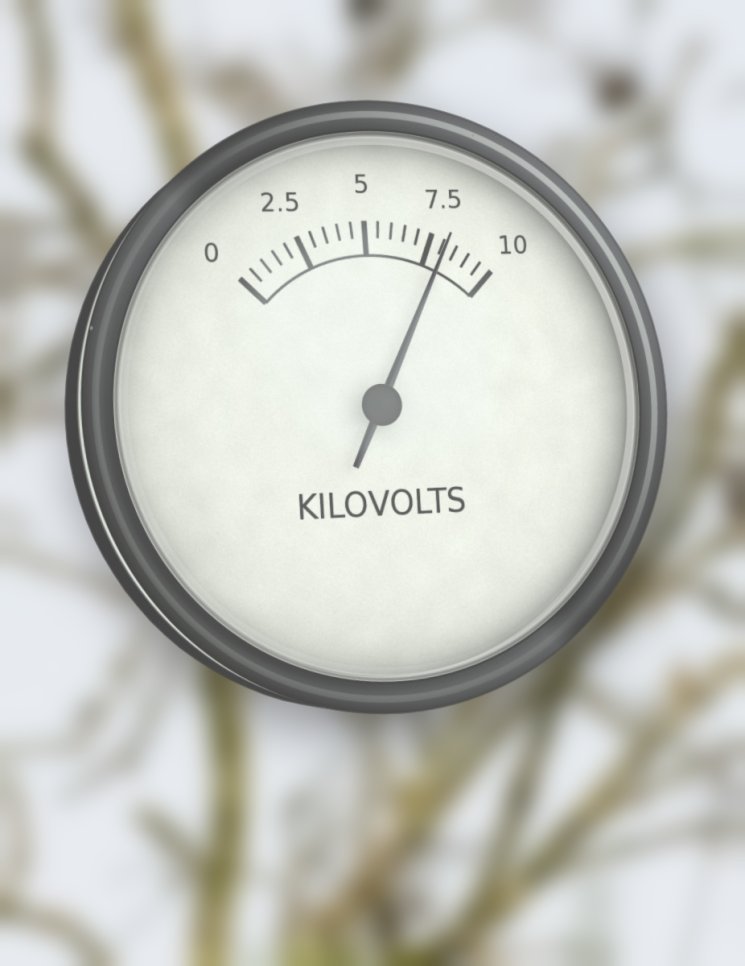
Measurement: 8 kV
